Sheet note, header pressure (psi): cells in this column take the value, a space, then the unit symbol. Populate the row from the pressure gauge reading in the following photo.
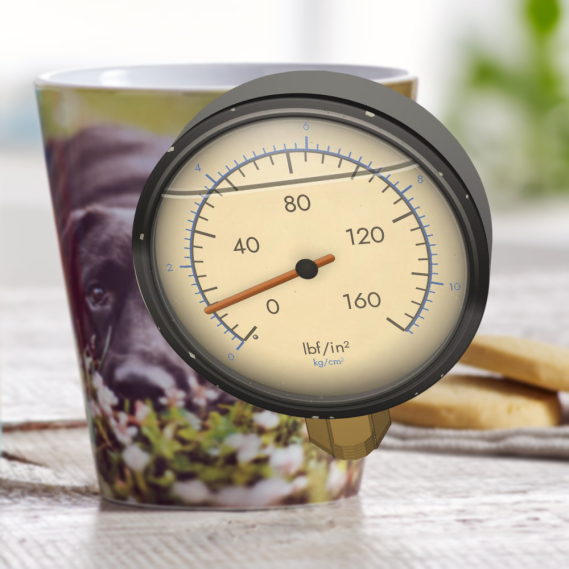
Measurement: 15 psi
